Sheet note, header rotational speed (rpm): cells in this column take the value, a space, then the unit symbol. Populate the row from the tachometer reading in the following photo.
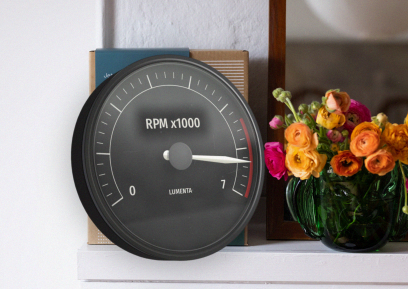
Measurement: 6300 rpm
